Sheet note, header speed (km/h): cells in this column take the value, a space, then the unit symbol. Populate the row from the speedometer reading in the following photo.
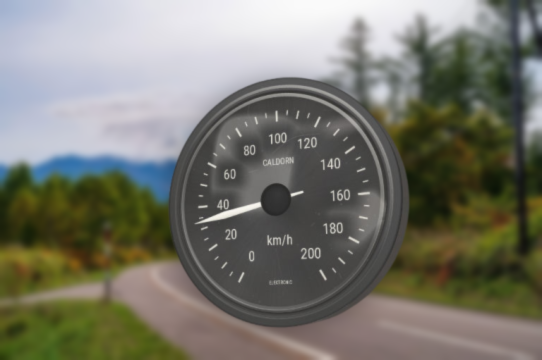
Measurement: 32.5 km/h
